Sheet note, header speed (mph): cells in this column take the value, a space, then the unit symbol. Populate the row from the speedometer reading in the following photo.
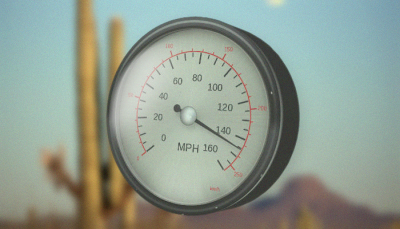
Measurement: 145 mph
